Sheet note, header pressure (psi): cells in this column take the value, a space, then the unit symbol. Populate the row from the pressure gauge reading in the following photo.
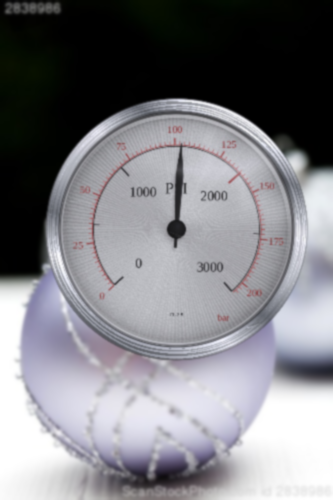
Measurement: 1500 psi
